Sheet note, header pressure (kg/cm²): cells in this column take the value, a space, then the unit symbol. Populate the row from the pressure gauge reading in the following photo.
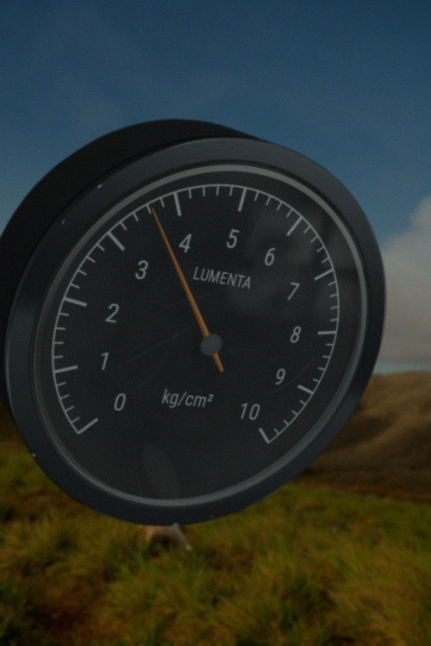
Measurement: 3.6 kg/cm²
